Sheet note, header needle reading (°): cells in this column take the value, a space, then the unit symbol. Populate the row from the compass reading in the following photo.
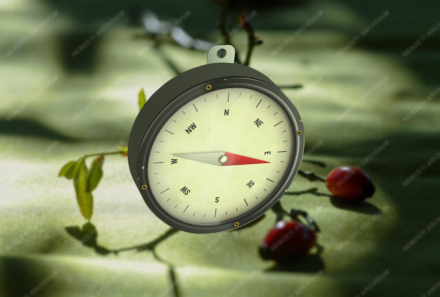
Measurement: 100 °
